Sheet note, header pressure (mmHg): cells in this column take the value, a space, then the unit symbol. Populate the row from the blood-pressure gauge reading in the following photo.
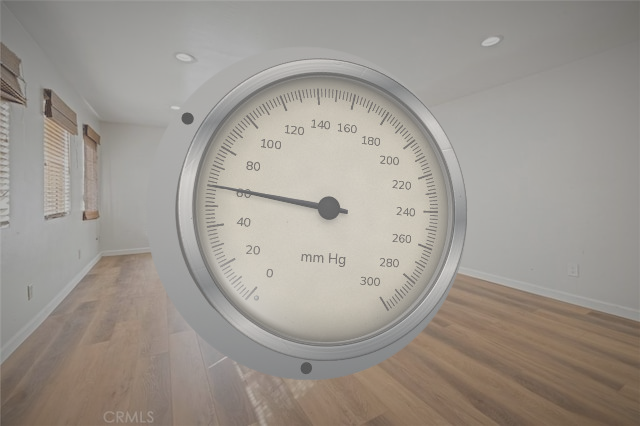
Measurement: 60 mmHg
